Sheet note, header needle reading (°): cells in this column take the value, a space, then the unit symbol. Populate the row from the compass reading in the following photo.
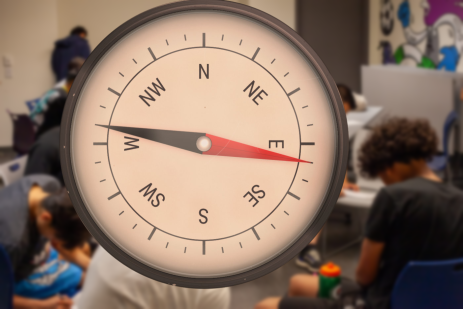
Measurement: 100 °
